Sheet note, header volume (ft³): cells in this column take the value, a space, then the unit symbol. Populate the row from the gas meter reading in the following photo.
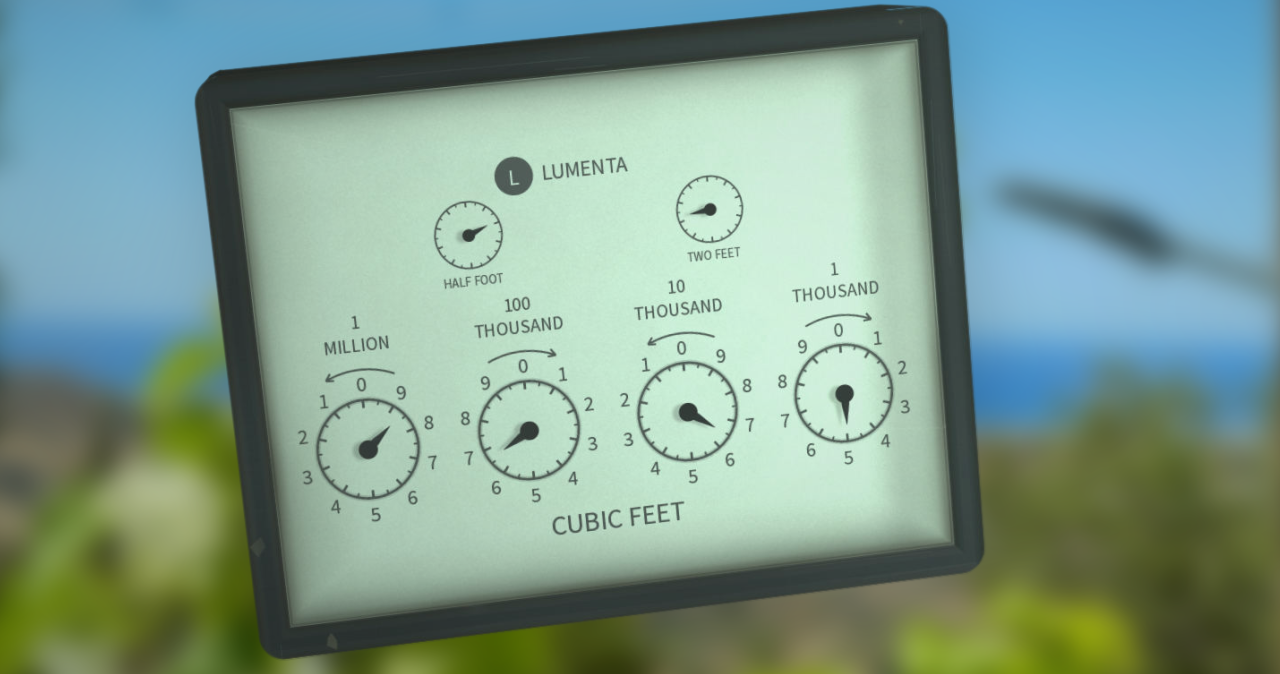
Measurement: 866500 ft³
